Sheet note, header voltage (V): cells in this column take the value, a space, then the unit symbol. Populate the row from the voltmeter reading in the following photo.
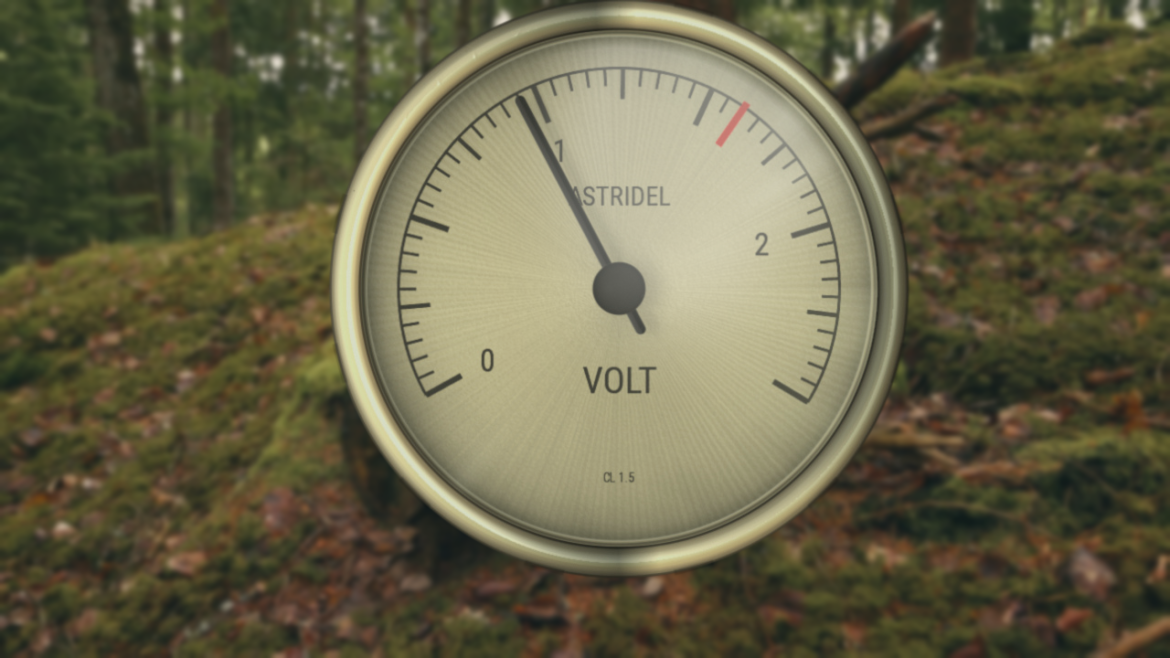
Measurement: 0.95 V
